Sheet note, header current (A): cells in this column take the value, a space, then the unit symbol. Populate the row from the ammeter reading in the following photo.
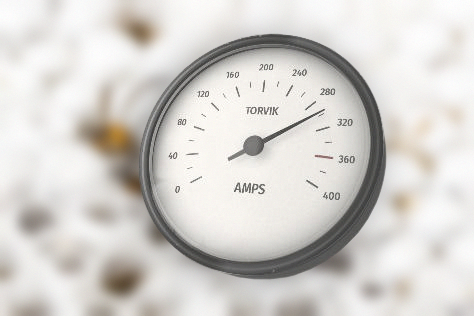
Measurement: 300 A
